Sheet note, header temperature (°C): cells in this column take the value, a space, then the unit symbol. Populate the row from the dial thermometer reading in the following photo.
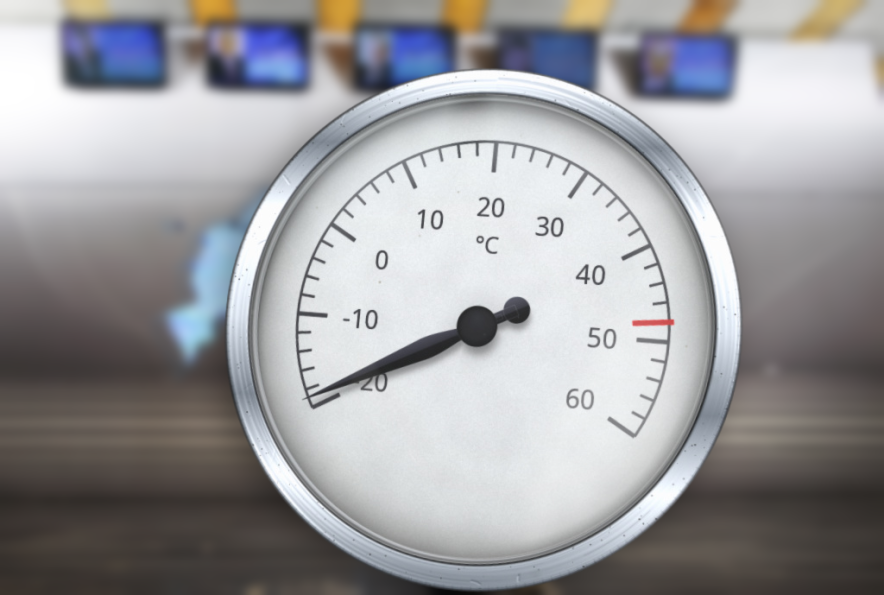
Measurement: -19 °C
